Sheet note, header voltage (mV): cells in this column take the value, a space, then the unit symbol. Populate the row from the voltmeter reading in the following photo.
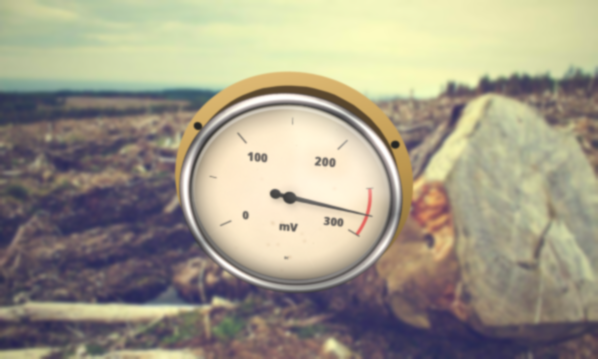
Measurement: 275 mV
